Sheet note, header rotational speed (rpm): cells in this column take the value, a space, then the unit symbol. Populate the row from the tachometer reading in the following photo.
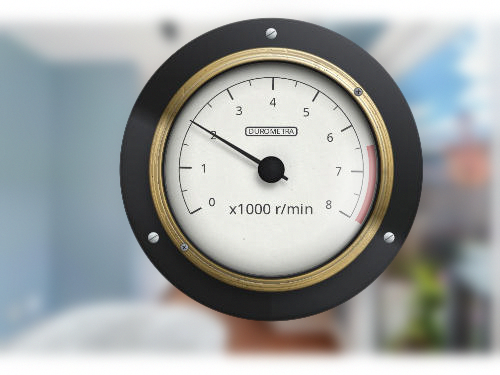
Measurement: 2000 rpm
